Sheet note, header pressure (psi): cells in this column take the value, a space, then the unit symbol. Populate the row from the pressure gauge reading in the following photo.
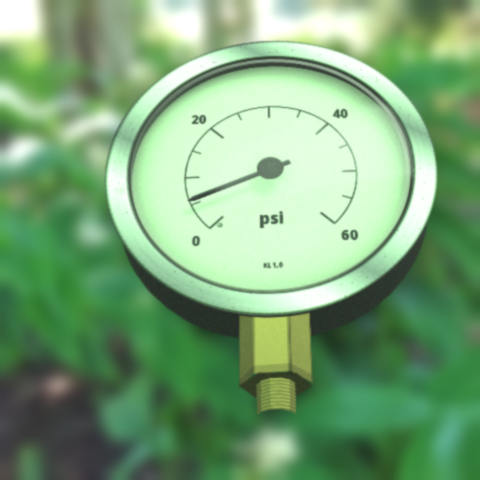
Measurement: 5 psi
